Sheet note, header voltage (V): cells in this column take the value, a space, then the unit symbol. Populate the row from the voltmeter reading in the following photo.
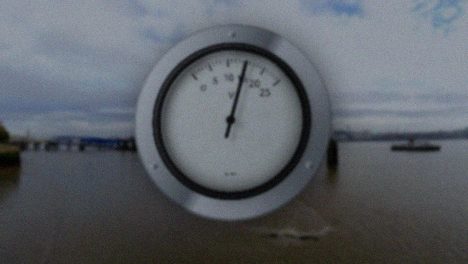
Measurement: 15 V
